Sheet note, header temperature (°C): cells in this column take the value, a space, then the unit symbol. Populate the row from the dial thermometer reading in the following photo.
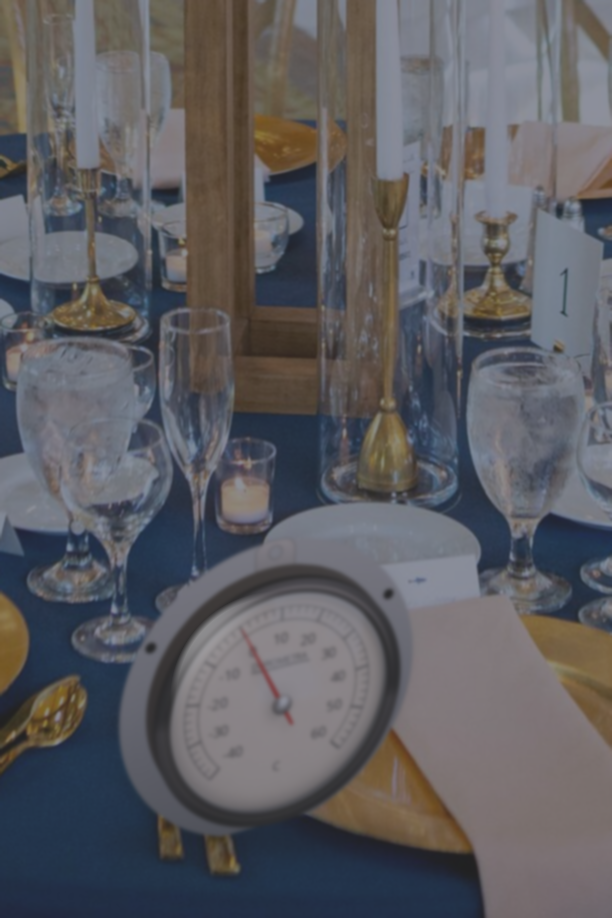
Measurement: 0 °C
